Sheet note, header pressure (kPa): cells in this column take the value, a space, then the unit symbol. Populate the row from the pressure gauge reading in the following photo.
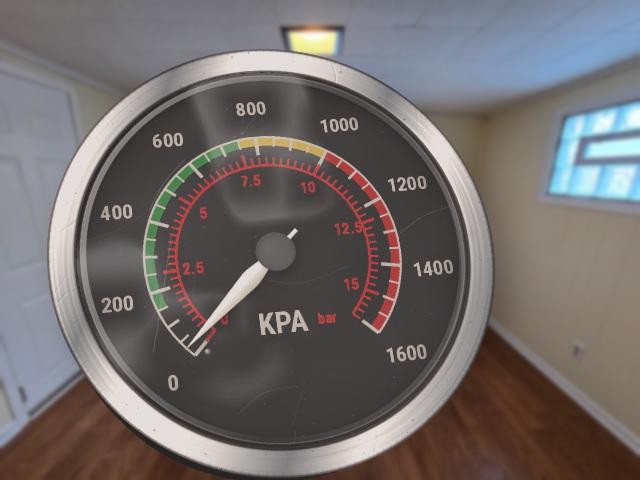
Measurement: 25 kPa
